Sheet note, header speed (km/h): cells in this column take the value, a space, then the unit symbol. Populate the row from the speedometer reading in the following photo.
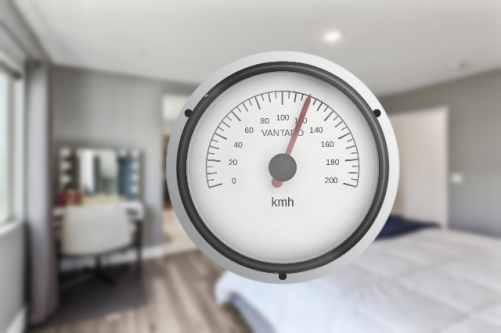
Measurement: 120 km/h
